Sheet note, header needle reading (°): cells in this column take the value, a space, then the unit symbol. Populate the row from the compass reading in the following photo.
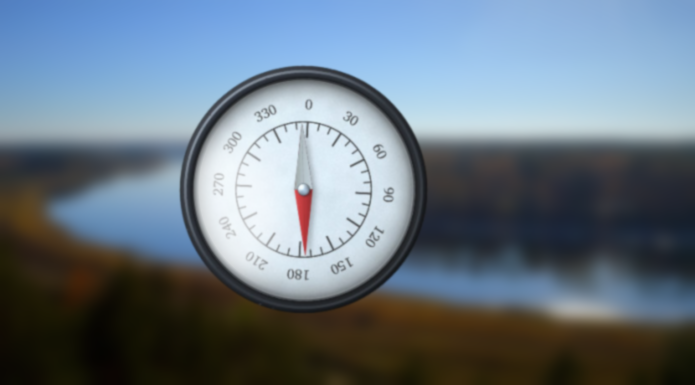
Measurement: 175 °
